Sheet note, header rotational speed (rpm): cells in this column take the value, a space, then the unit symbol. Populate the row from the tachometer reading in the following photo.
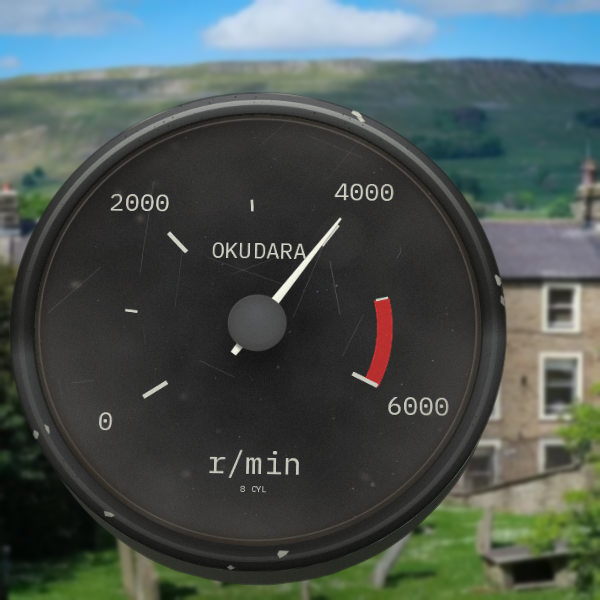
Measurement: 4000 rpm
